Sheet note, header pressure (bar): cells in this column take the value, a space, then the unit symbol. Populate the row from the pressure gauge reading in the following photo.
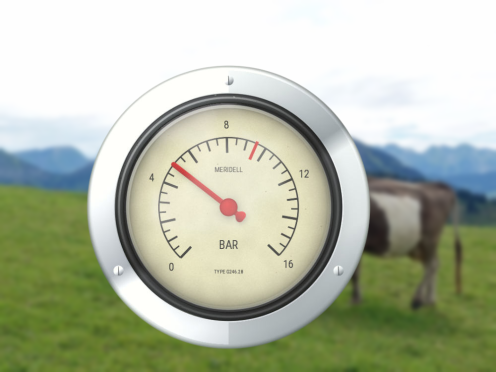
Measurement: 5 bar
